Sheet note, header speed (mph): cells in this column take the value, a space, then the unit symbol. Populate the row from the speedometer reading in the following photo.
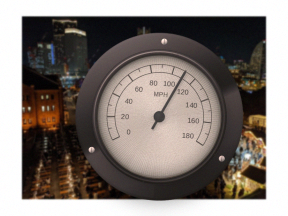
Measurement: 110 mph
